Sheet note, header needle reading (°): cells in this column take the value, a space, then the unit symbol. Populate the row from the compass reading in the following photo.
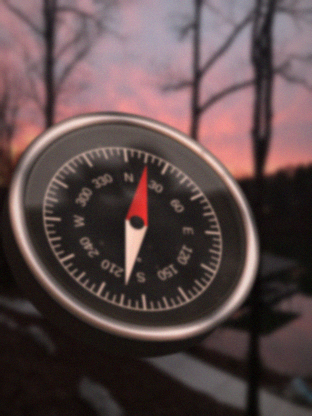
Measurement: 15 °
